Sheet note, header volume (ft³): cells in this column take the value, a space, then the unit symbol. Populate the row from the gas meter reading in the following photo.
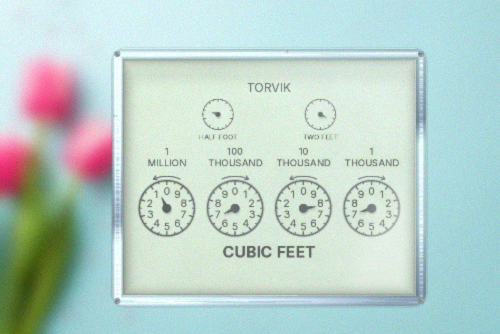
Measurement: 67700 ft³
